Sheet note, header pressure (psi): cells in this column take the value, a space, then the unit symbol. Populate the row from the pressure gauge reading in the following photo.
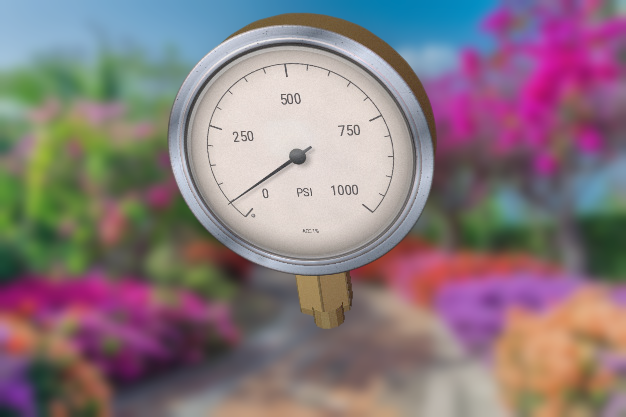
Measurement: 50 psi
